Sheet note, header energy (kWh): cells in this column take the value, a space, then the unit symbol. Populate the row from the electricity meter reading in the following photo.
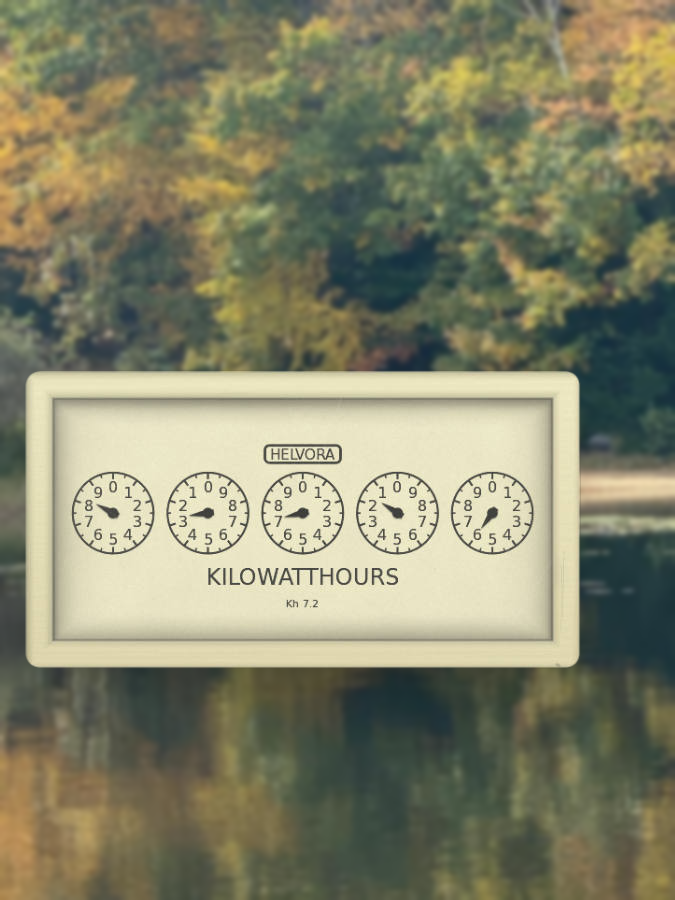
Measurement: 82716 kWh
